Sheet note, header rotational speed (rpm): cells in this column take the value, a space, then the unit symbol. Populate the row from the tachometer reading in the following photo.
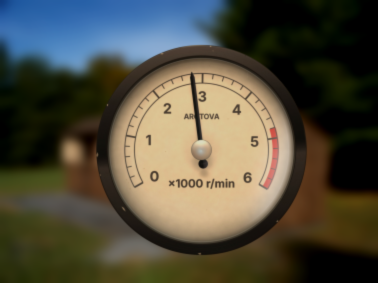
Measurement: 2800 rpm
